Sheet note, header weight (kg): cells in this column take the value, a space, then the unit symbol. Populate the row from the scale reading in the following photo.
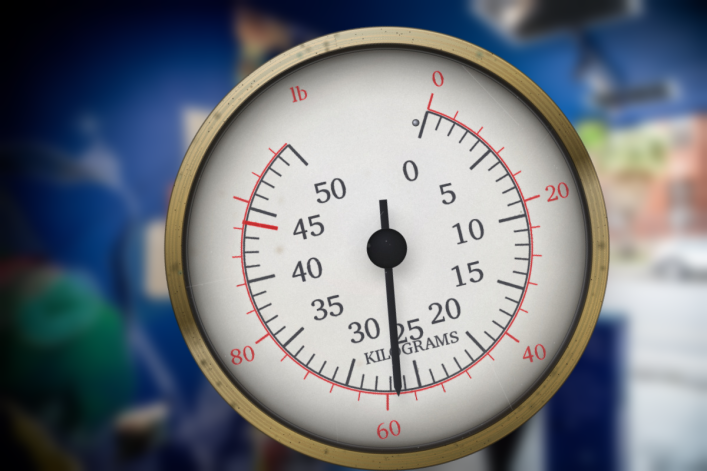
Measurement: 26.5 kg
